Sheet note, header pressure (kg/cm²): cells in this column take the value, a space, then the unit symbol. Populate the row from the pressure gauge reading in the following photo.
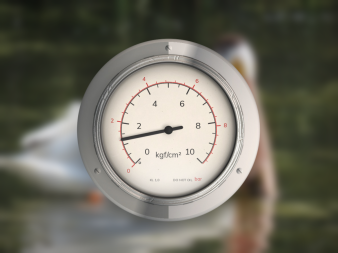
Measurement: 1.25 kg/cm²
